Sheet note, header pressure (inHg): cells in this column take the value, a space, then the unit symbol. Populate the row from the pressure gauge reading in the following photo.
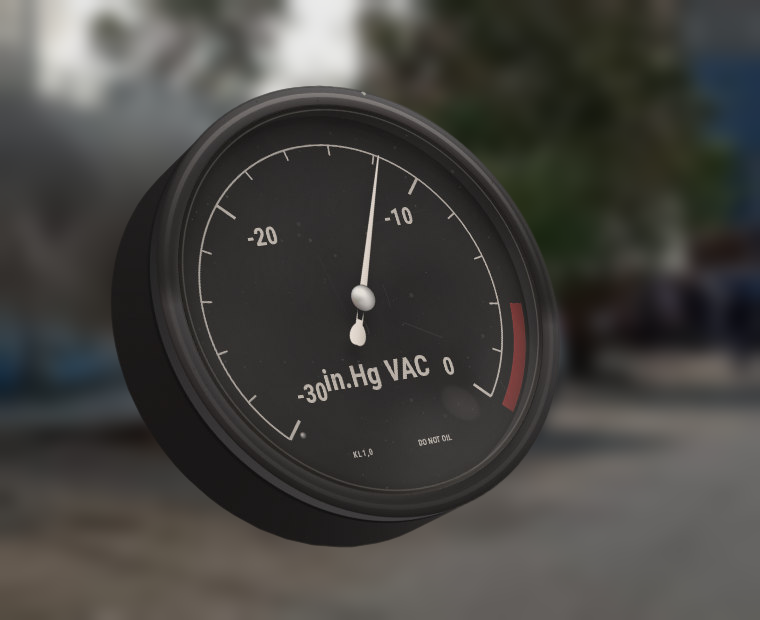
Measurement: -12 inHg
